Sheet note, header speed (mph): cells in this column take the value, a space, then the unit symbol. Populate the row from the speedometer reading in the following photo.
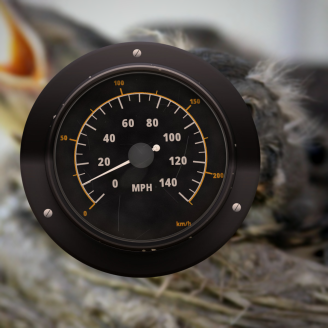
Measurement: 10 mph
